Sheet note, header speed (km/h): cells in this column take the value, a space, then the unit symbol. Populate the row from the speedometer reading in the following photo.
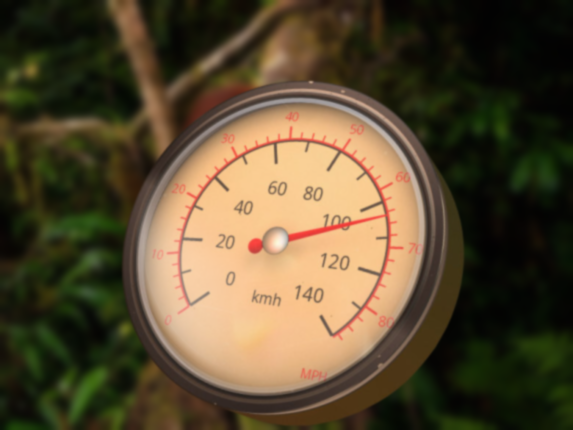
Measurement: 105 km/h
